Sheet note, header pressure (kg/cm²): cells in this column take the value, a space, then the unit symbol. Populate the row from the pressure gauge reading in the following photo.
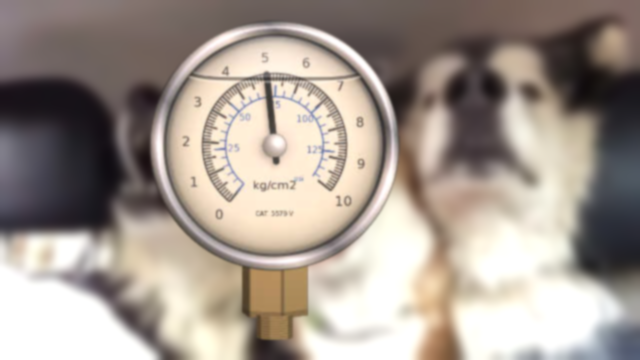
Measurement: 5 kg/cm²
